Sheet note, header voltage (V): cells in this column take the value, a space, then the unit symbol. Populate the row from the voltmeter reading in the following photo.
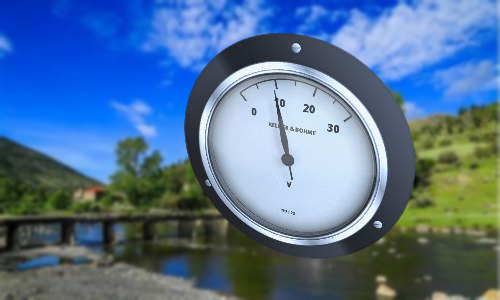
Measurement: 10 V
